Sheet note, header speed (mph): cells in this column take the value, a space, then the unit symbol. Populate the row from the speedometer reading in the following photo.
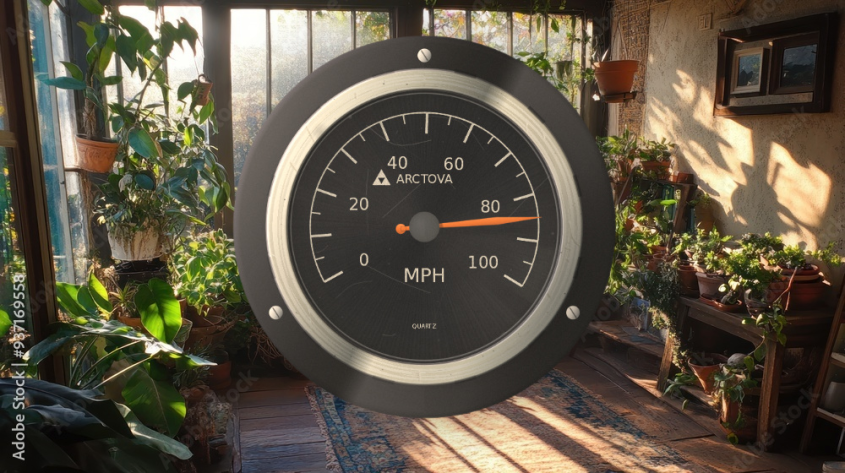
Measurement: 85 mph
